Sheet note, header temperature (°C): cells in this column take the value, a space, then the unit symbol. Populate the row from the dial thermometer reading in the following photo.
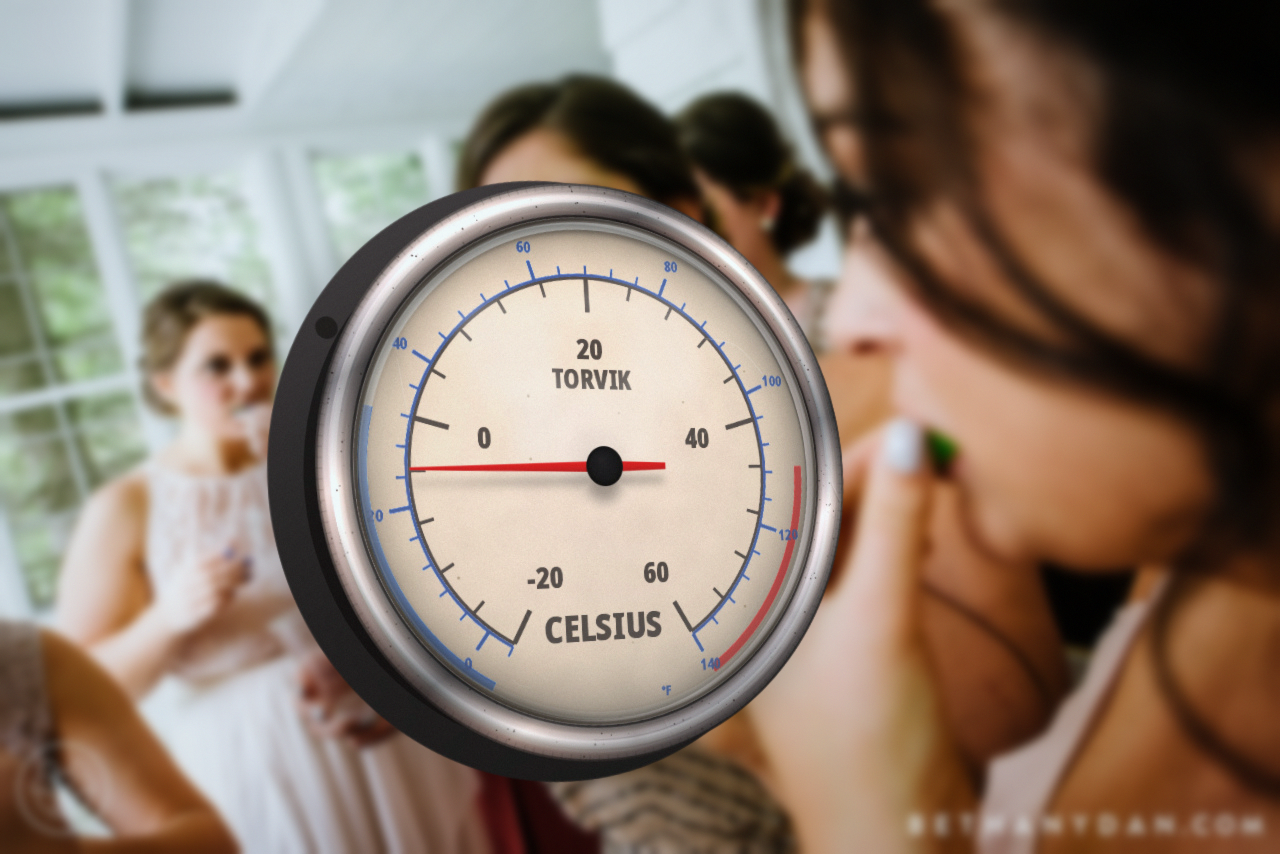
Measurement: -4 °C
